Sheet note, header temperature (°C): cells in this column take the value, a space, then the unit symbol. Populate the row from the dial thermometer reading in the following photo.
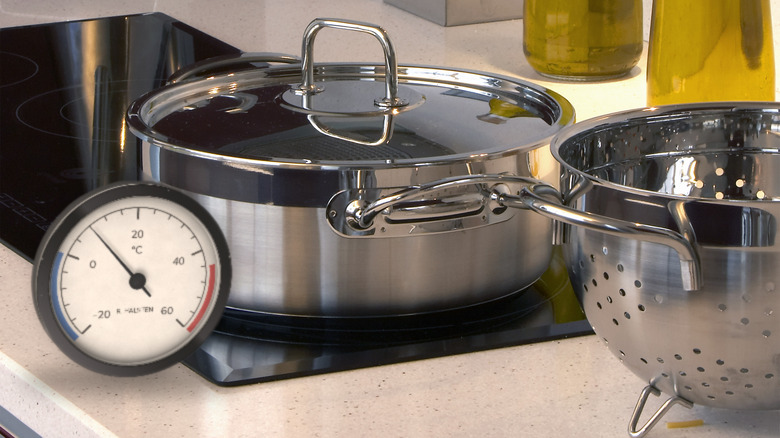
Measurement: 8 °C
